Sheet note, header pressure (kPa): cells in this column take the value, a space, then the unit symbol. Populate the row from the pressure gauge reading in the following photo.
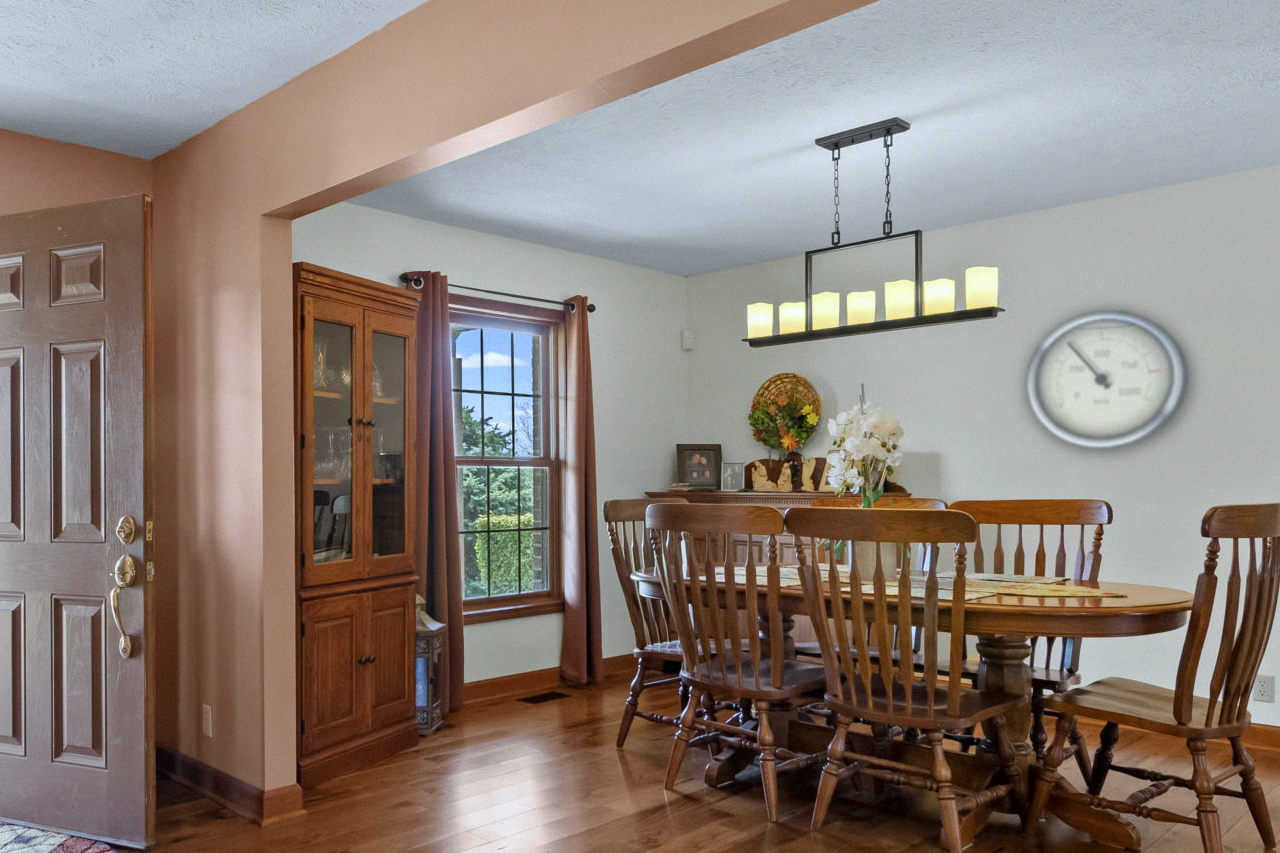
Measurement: 350 kPa
